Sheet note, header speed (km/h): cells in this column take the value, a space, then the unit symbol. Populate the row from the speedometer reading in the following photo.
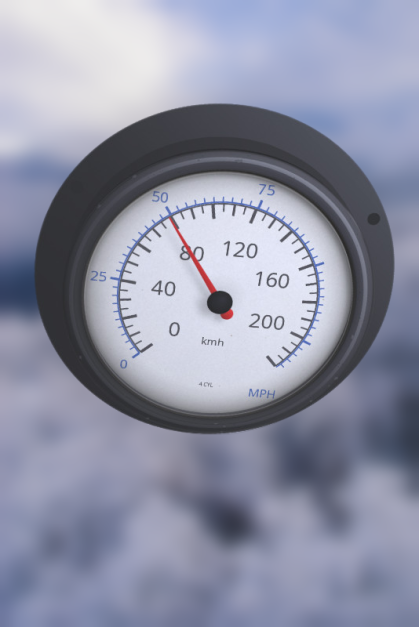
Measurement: 80 km/h
